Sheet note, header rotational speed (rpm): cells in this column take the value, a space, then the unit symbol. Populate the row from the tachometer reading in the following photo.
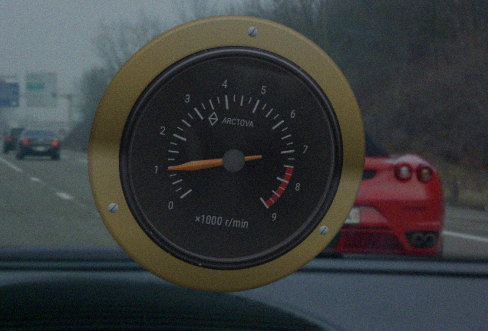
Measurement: 1000 rpm
